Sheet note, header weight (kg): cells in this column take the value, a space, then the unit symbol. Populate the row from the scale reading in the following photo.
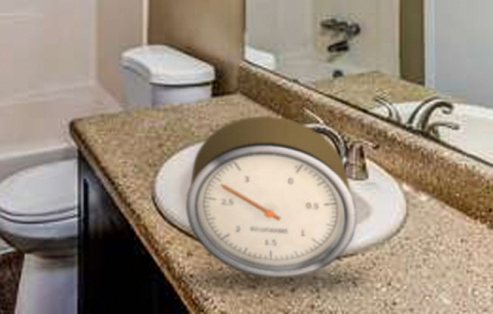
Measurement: 2.75 kg
